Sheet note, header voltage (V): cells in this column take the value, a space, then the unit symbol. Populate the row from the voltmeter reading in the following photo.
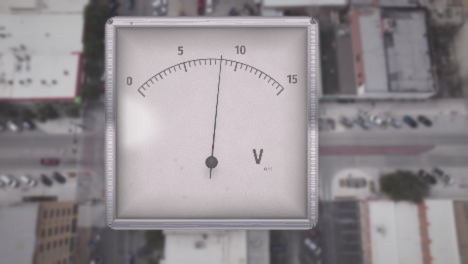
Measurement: 8.5 V
